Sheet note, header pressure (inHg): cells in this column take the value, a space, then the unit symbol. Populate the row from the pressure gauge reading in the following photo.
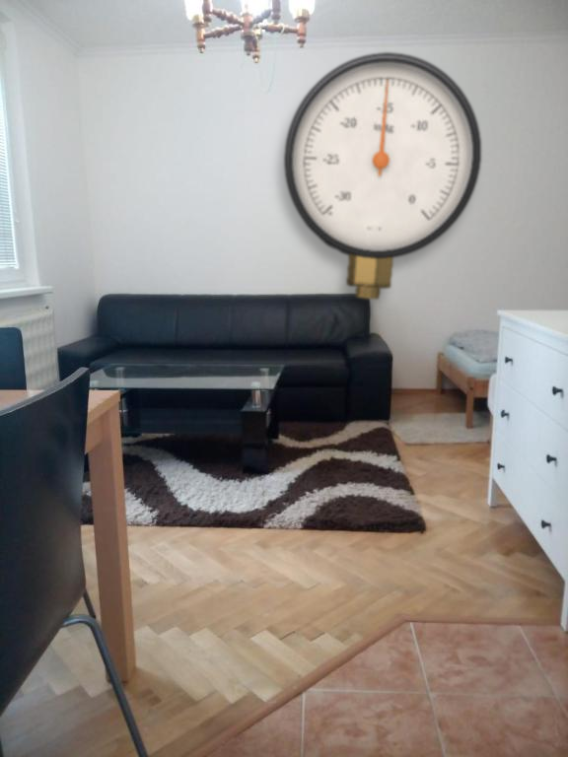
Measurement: -15 inHg
